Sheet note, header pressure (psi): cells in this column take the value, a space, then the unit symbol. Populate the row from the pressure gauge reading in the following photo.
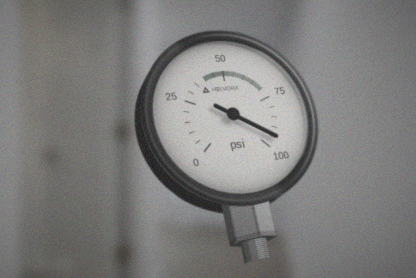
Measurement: 95 psi
